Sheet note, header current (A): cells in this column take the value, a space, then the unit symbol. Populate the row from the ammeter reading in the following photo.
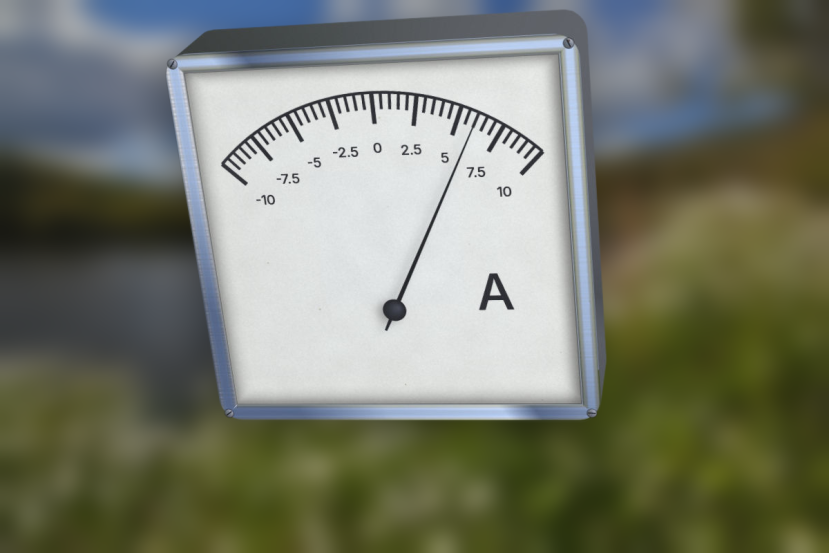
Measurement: 6 A
